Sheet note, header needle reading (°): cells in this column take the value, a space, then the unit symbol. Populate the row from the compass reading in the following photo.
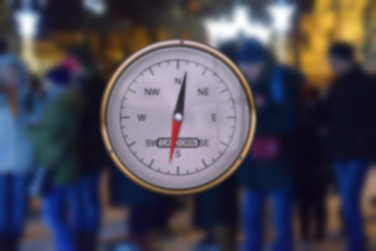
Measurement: 190 °
